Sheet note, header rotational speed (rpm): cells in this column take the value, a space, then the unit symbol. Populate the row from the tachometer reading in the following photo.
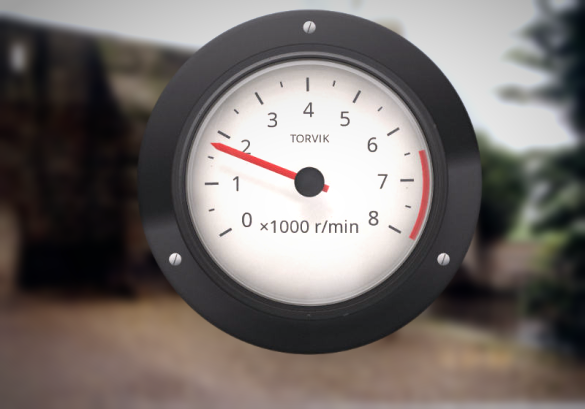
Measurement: 1750 rpm
